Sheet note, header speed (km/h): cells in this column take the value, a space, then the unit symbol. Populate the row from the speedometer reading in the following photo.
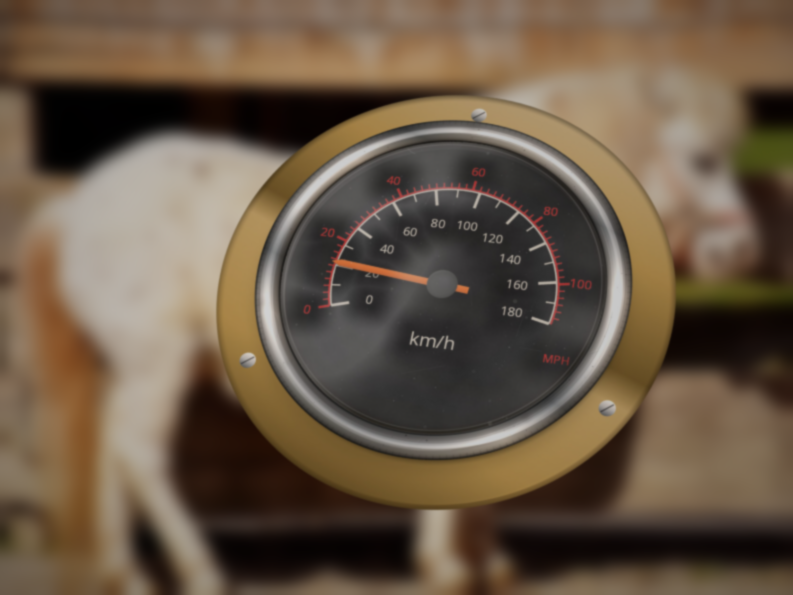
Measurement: 20 km/h
